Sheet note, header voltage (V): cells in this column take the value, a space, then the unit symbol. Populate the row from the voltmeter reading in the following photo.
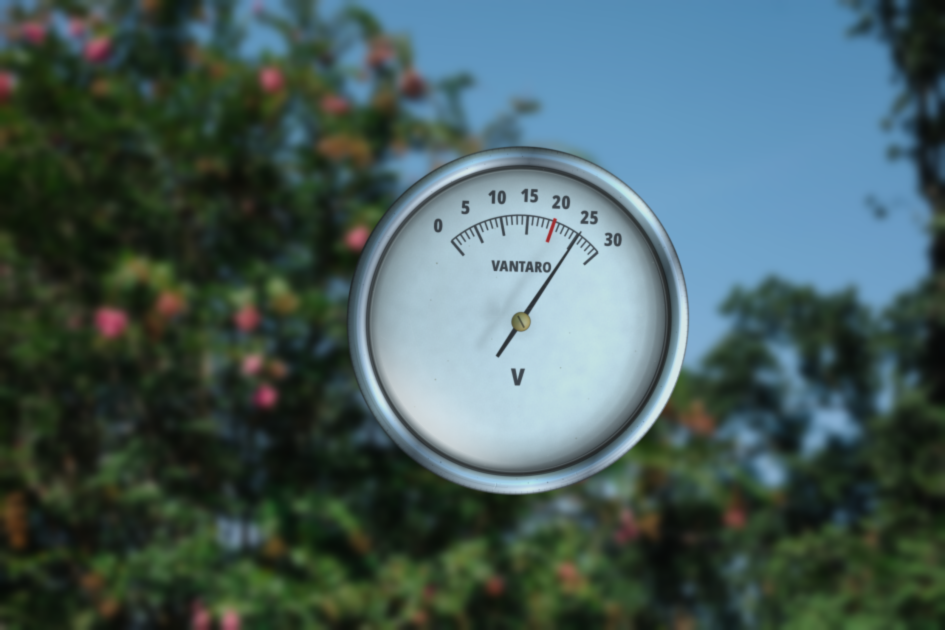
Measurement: 25 V
